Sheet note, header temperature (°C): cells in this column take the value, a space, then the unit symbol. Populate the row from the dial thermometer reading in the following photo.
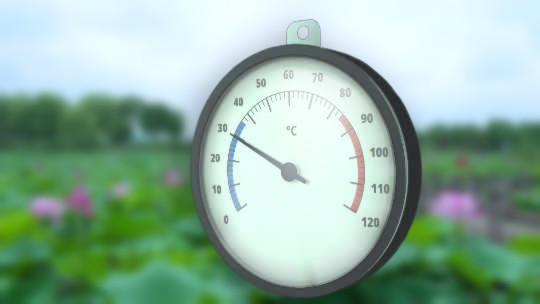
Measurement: 30 °C
